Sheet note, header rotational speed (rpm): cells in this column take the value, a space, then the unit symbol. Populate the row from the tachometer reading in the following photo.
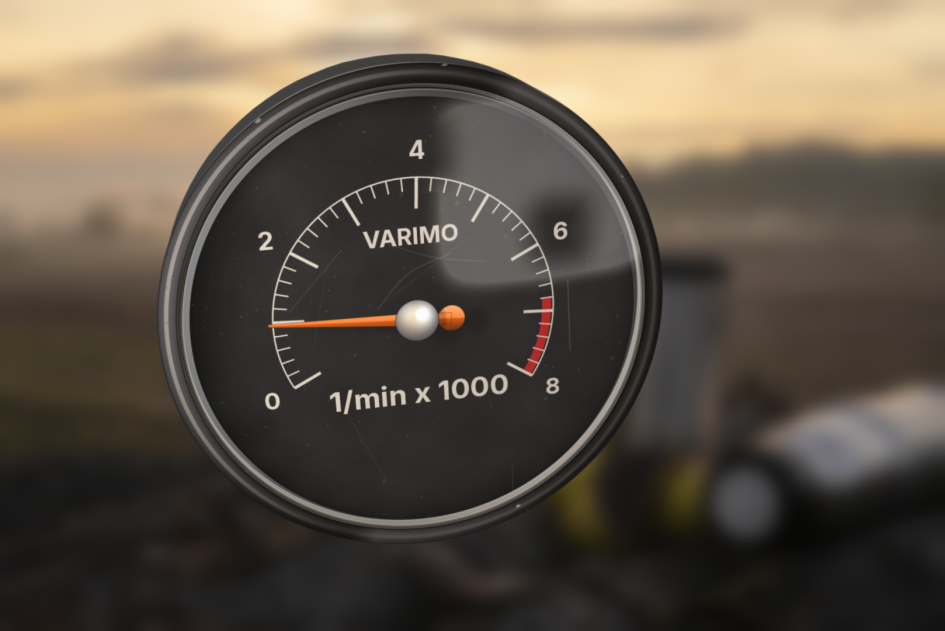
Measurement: 1000 rpm
